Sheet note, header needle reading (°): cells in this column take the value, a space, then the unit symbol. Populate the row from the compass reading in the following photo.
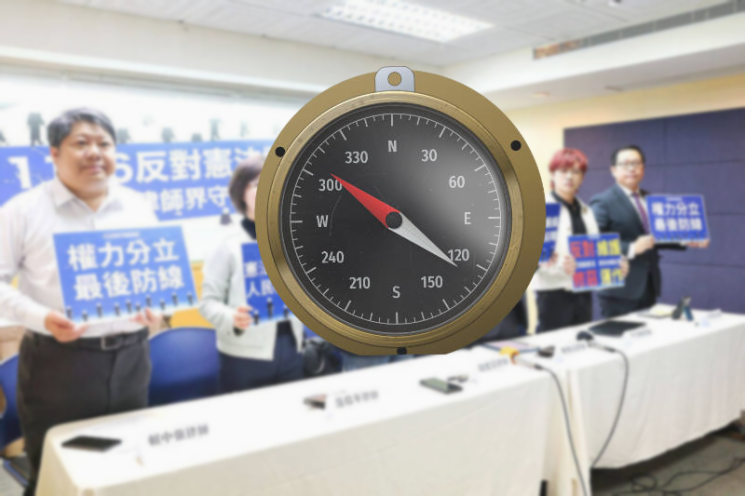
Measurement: 307.5 °
